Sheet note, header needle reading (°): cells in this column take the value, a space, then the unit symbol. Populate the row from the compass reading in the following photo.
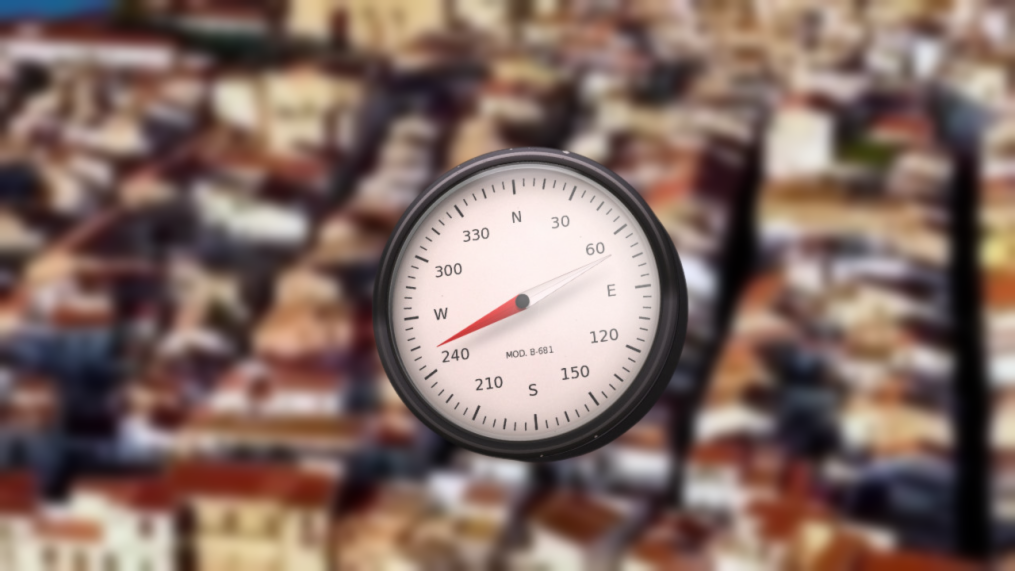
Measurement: 250 °
